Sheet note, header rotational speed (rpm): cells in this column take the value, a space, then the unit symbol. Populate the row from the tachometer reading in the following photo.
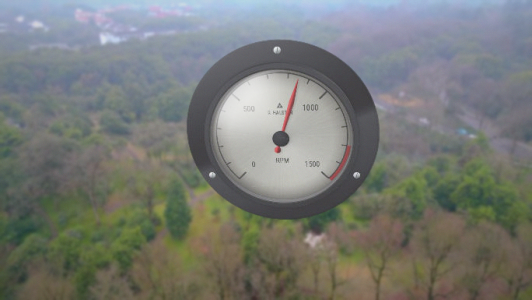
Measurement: 850 rpm
